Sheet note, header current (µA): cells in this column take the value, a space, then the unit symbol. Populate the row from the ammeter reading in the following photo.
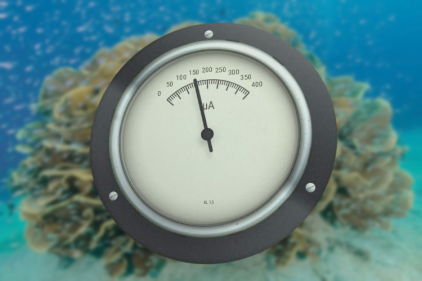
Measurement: 150 µA
